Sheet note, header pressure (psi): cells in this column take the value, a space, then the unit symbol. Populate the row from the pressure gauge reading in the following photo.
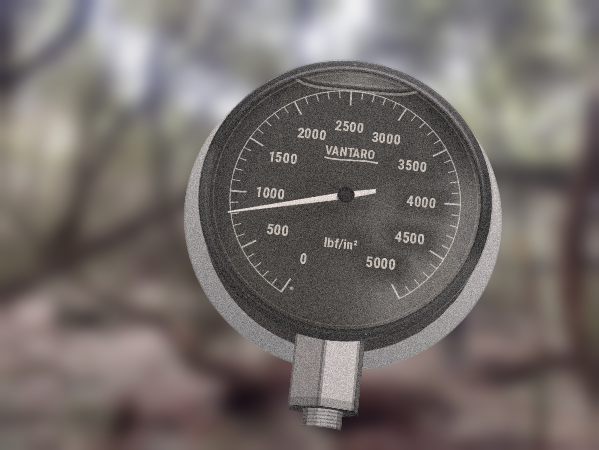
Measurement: 800 psi
